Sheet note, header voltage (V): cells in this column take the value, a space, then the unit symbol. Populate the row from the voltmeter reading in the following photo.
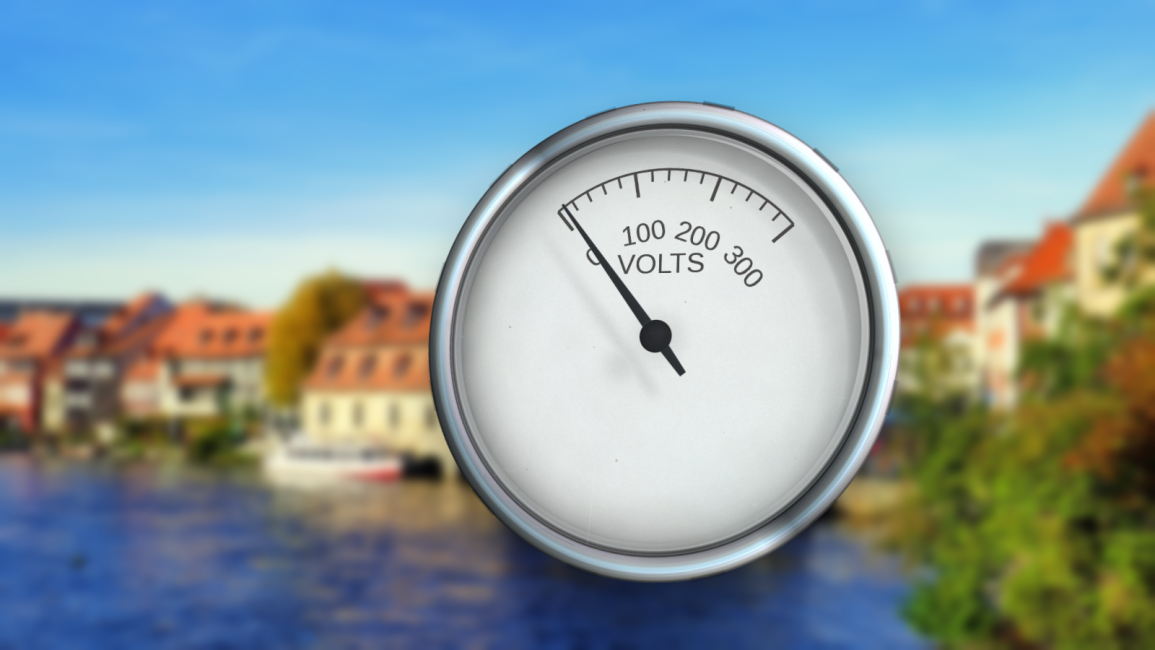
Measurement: 10 V
